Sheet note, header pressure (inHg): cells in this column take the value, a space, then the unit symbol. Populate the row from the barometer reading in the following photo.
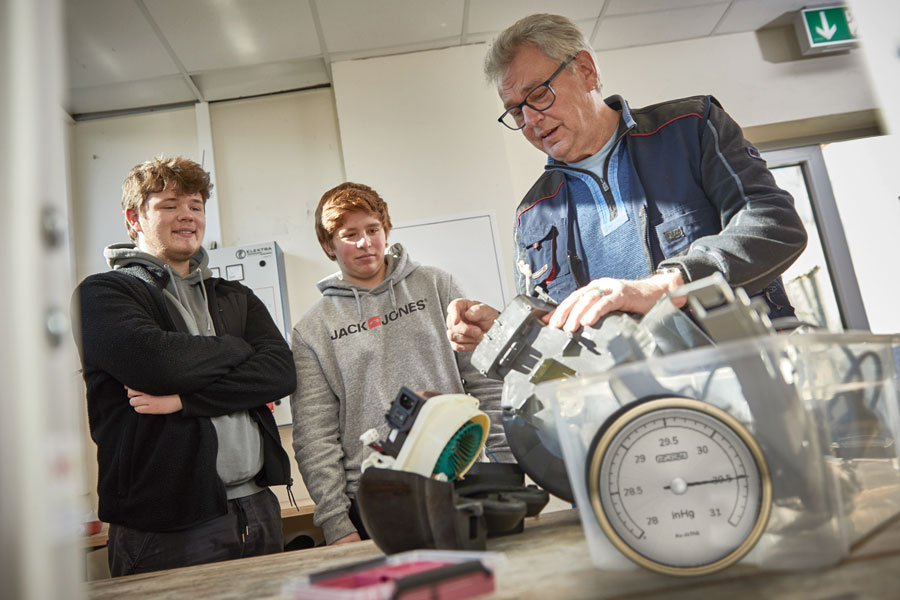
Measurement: 30.5 inHg
